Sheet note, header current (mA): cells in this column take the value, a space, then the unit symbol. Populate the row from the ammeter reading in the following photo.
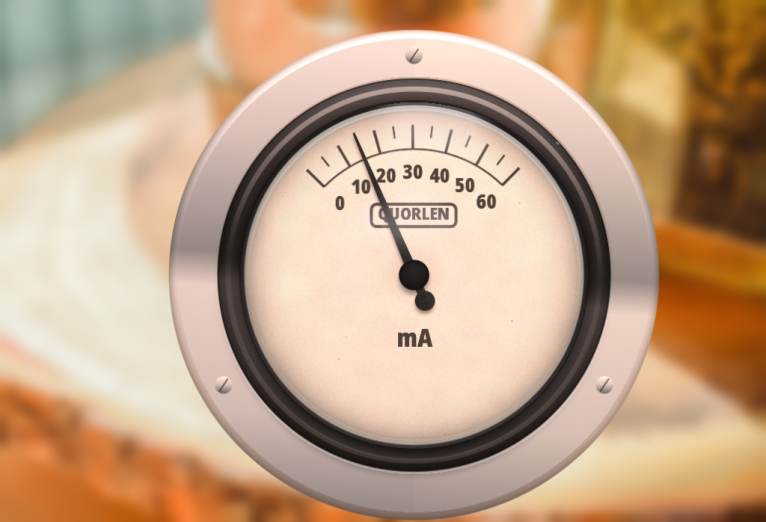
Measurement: 15 mA
